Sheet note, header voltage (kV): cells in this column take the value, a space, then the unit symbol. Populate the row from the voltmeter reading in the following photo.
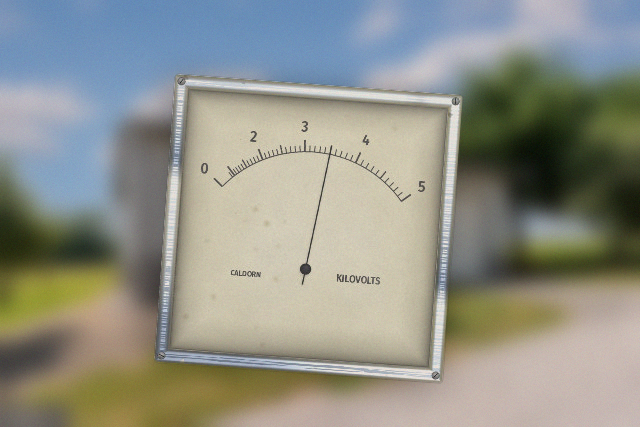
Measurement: 3.5 kV
